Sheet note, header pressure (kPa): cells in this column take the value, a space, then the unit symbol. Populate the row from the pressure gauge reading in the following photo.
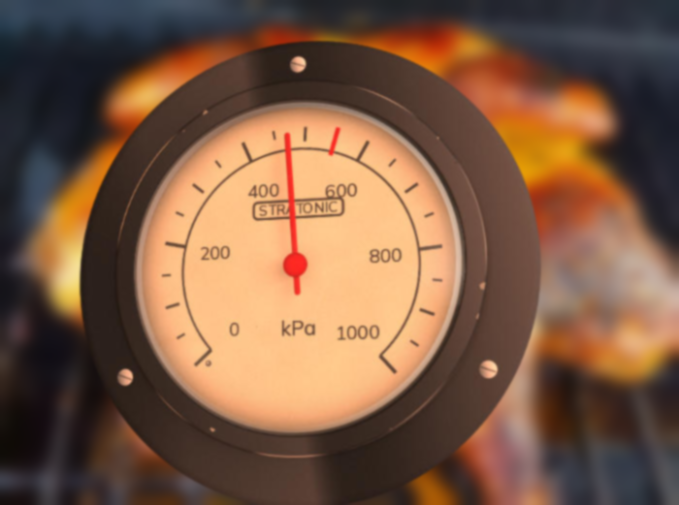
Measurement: 475 kPa
